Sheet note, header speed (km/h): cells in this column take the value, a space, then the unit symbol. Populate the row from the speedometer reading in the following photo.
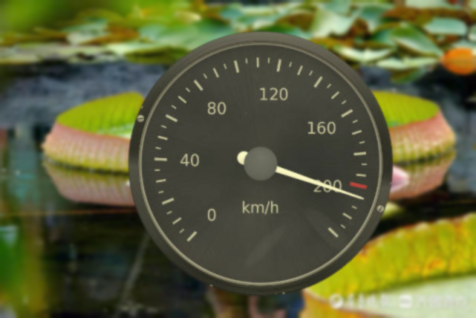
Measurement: 200 km/h
